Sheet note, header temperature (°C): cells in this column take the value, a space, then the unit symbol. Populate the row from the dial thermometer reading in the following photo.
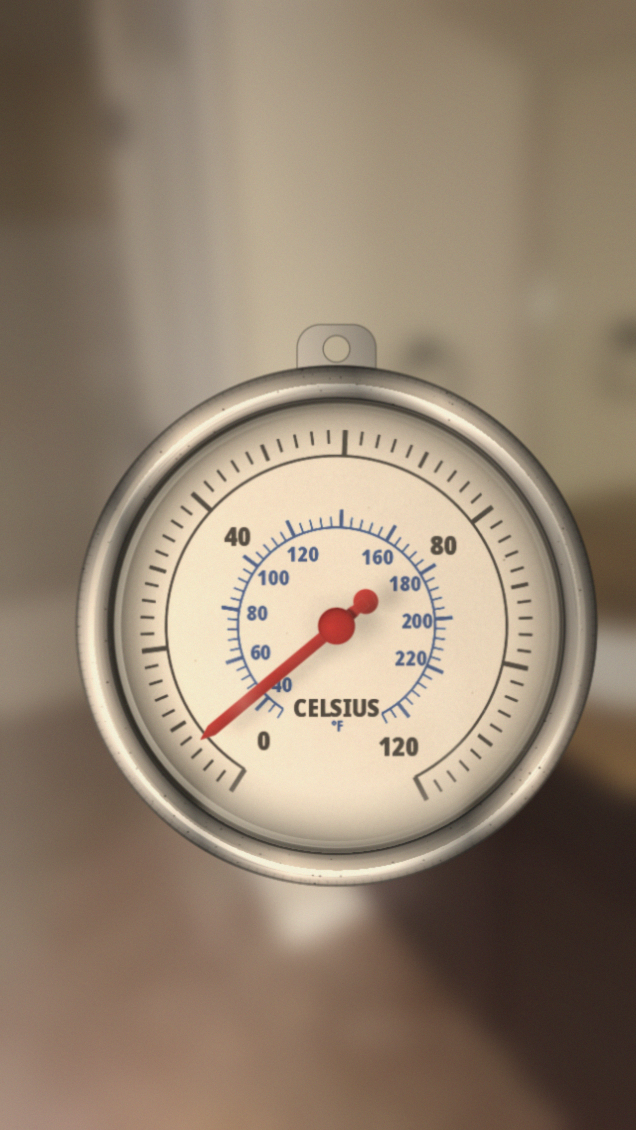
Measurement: 7 °C
